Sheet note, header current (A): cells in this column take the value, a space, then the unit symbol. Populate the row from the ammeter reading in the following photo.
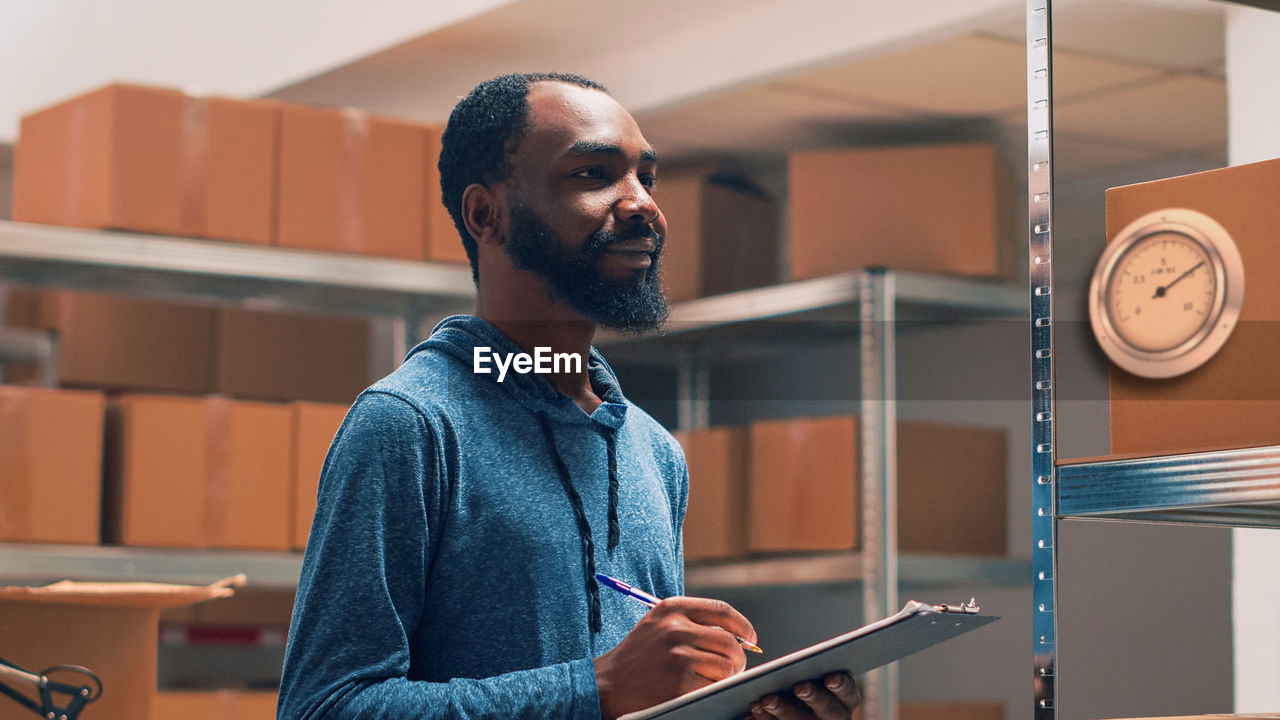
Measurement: 7.5 A
